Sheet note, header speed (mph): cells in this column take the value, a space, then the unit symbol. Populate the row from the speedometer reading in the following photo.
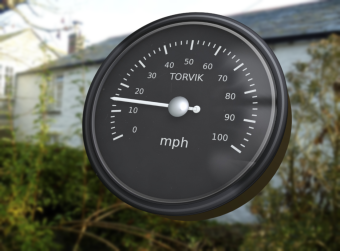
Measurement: 14 mph
